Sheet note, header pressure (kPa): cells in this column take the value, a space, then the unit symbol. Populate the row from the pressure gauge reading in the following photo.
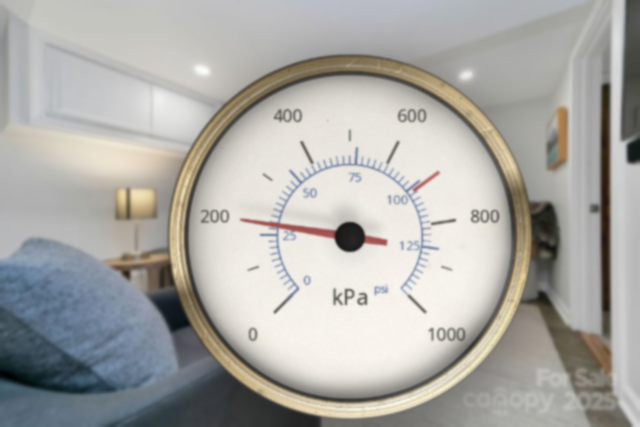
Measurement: 200 kPa
